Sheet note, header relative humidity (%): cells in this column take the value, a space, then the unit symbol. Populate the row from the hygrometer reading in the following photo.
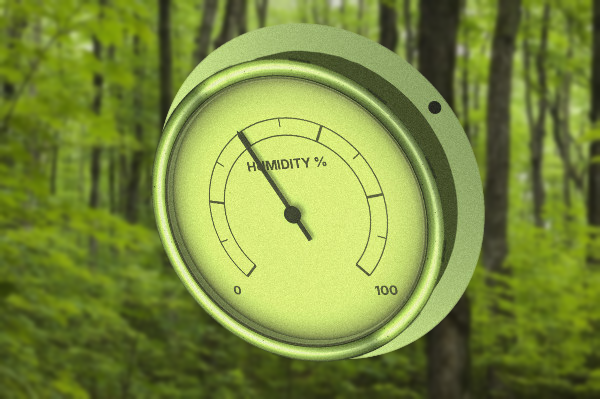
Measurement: 40 %
